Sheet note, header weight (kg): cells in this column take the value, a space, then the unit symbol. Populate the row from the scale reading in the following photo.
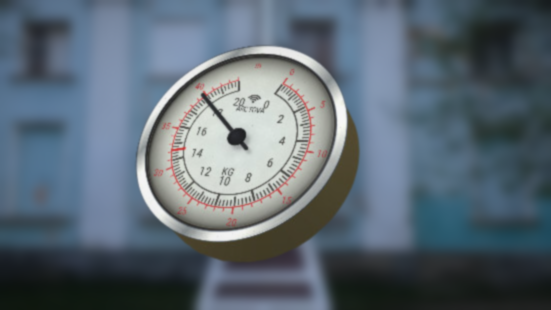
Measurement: 18 kg
